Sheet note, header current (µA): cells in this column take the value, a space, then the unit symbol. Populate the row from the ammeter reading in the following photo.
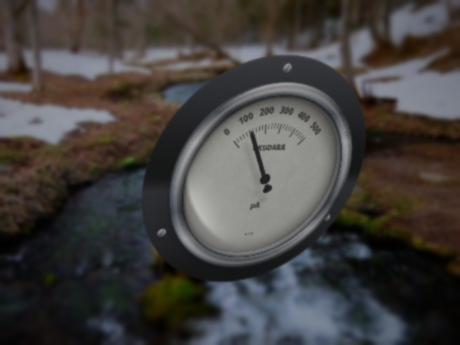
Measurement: 100 µA
